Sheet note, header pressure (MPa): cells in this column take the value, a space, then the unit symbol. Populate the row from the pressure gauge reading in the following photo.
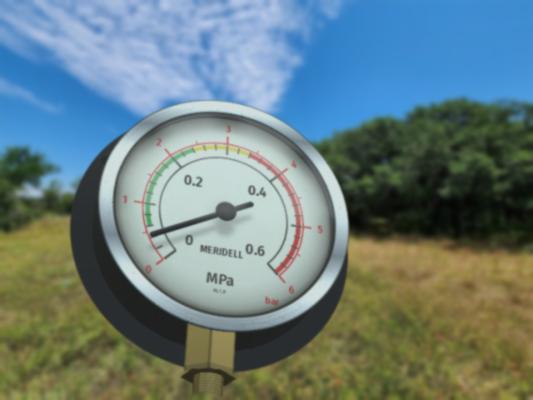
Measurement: 0.04 MPa
